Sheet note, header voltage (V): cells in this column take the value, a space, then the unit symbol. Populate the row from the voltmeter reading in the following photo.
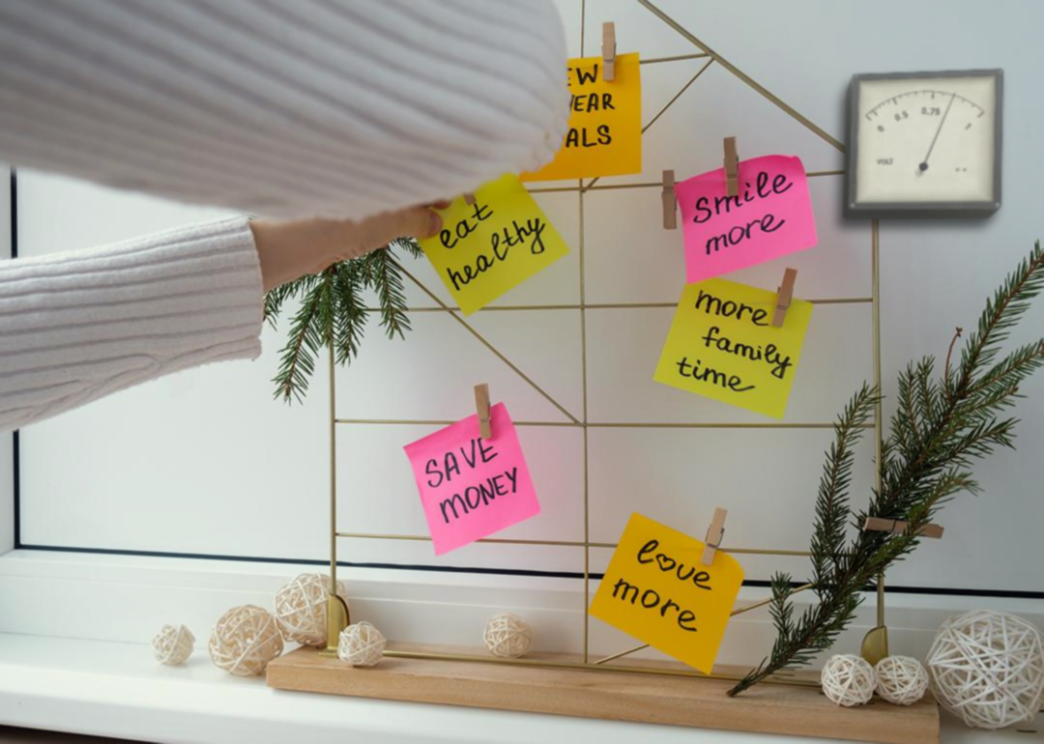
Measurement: 0.85 V
